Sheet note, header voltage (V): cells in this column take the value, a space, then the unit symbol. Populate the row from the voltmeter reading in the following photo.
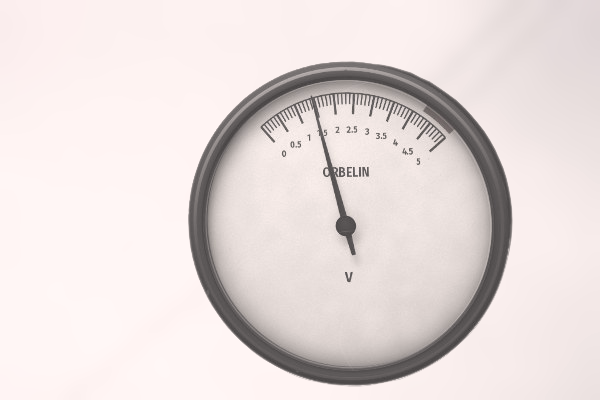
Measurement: 1.5 V
